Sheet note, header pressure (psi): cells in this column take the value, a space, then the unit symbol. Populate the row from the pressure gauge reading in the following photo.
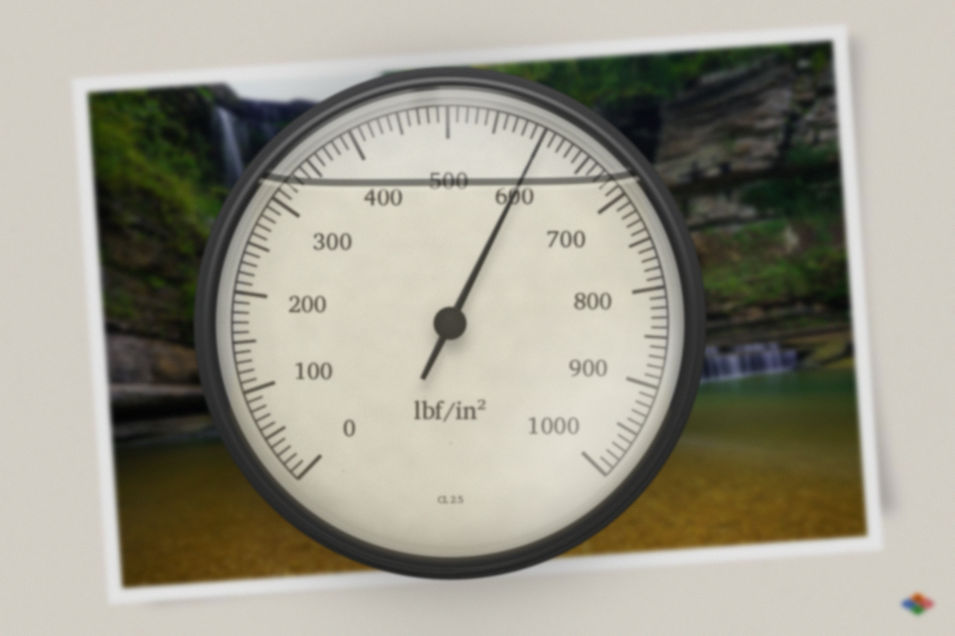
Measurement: 600 psi
